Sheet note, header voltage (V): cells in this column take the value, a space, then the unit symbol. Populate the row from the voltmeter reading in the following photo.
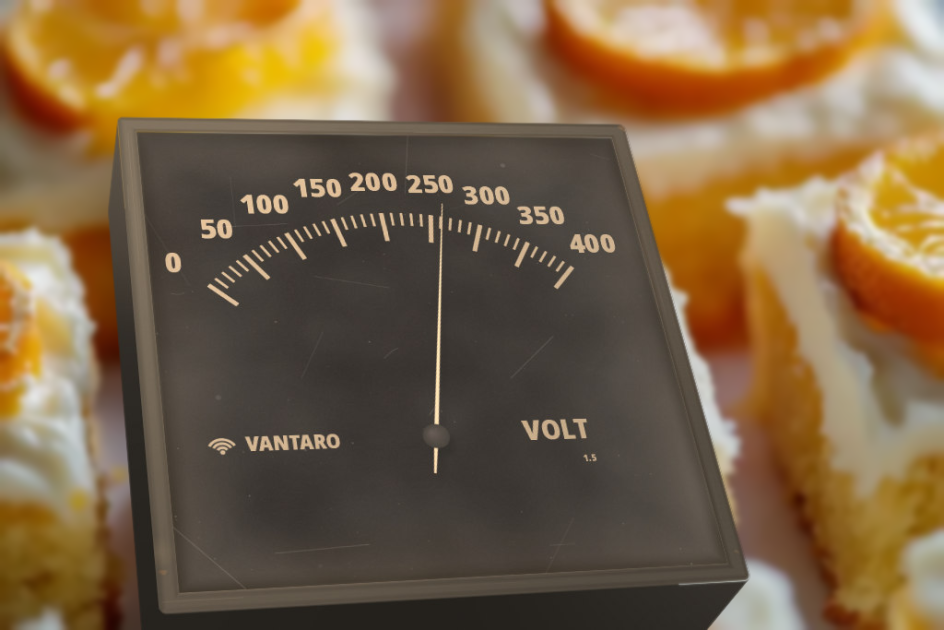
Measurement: 260 V
